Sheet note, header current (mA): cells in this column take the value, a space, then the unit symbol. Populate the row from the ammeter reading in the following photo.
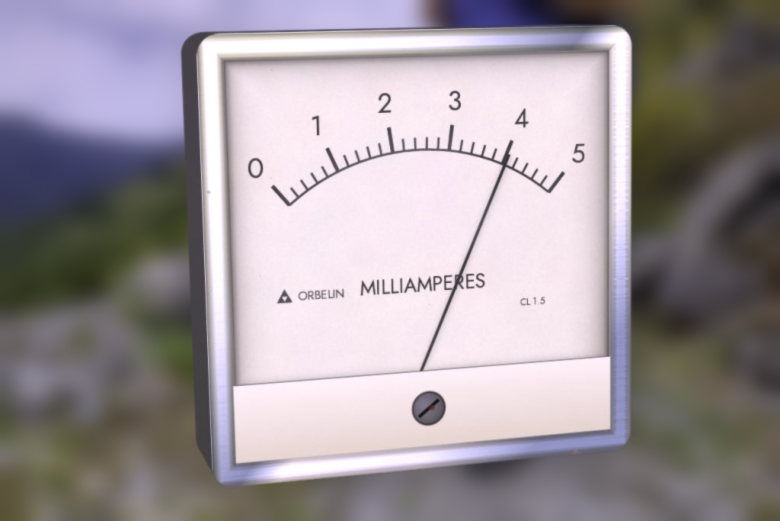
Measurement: 4 mA
